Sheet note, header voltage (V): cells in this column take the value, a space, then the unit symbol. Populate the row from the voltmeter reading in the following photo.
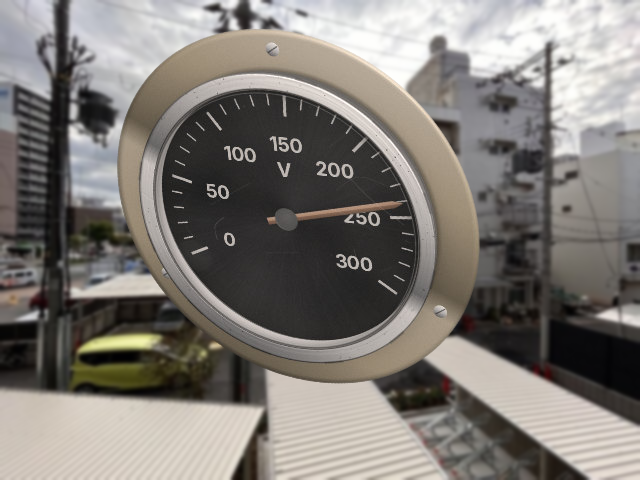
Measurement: 240 V
